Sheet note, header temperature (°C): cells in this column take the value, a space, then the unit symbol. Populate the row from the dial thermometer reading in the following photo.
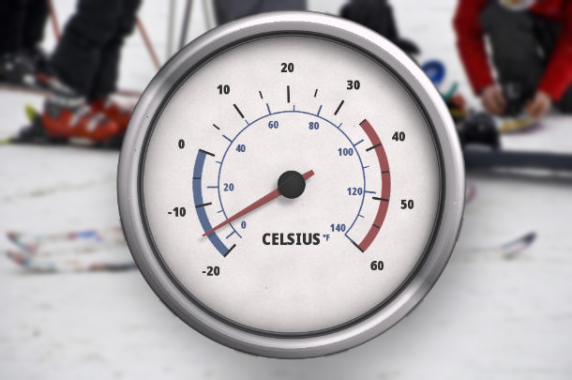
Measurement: -15 °C
